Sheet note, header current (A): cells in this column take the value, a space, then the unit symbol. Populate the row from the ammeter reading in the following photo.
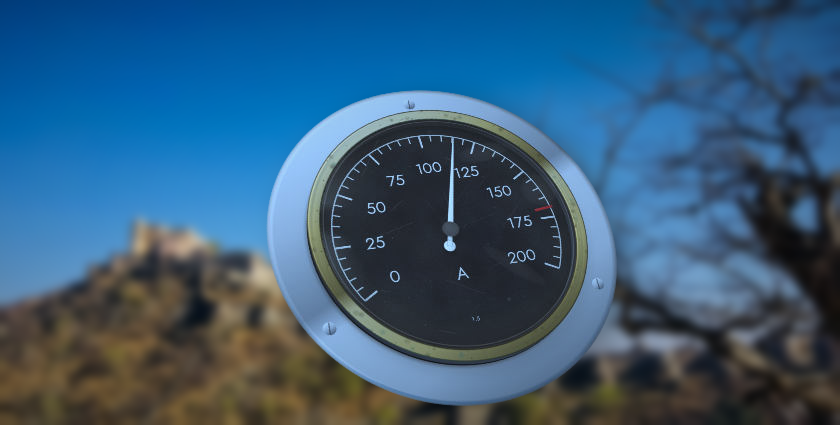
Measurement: 115 A
